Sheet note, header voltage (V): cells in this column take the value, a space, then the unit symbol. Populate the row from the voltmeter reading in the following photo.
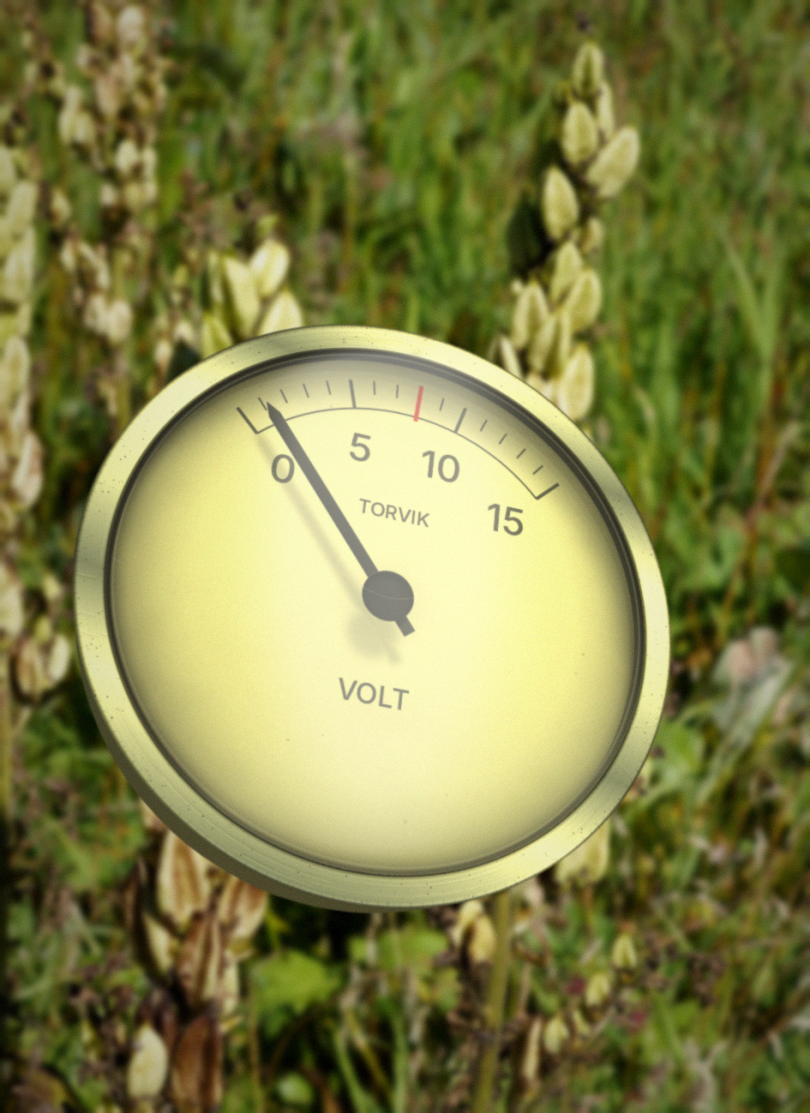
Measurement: 1 V
